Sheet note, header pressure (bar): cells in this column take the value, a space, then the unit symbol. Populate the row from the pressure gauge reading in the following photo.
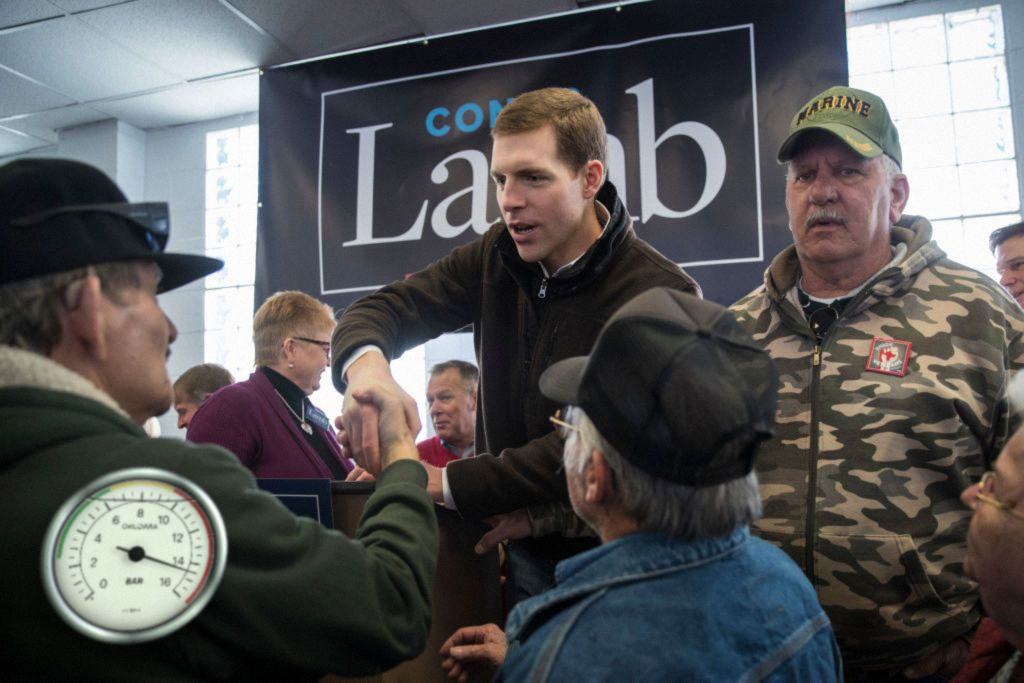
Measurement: 14.5 bar
